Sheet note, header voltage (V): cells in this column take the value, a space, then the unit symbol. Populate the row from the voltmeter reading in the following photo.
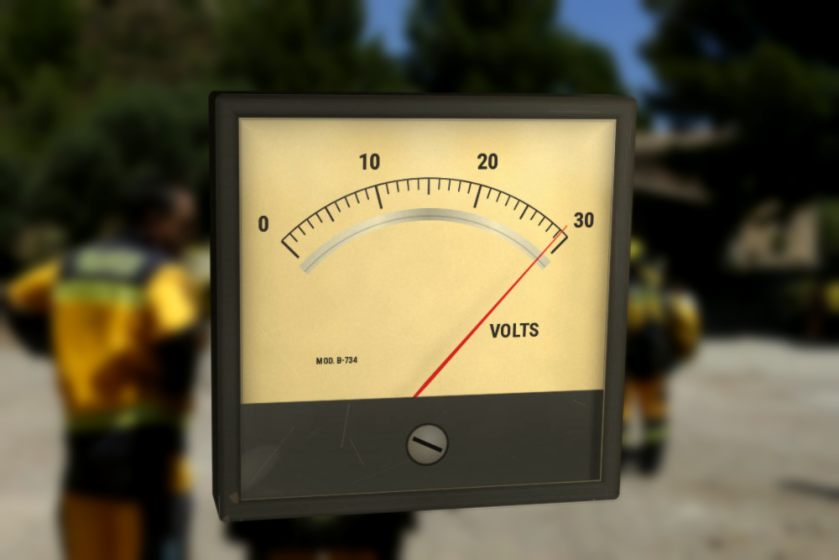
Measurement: 29 V
